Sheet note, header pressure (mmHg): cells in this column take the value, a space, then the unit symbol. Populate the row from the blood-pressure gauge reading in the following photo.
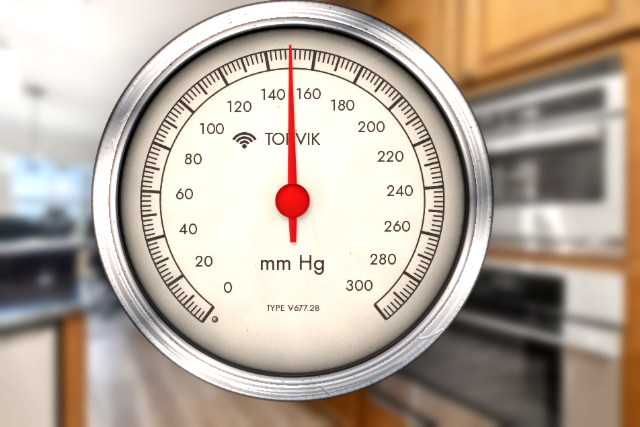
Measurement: 150 mmHg
